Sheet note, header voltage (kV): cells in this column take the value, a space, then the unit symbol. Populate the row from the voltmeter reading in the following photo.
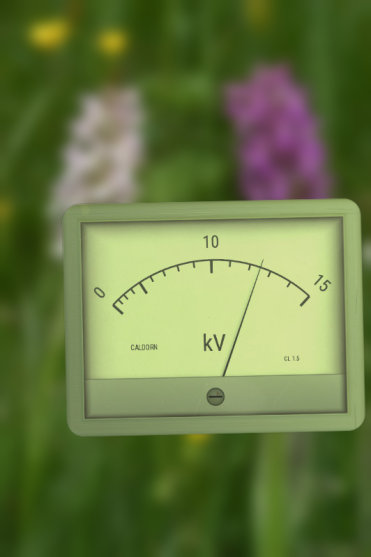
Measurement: 12.5 kV
